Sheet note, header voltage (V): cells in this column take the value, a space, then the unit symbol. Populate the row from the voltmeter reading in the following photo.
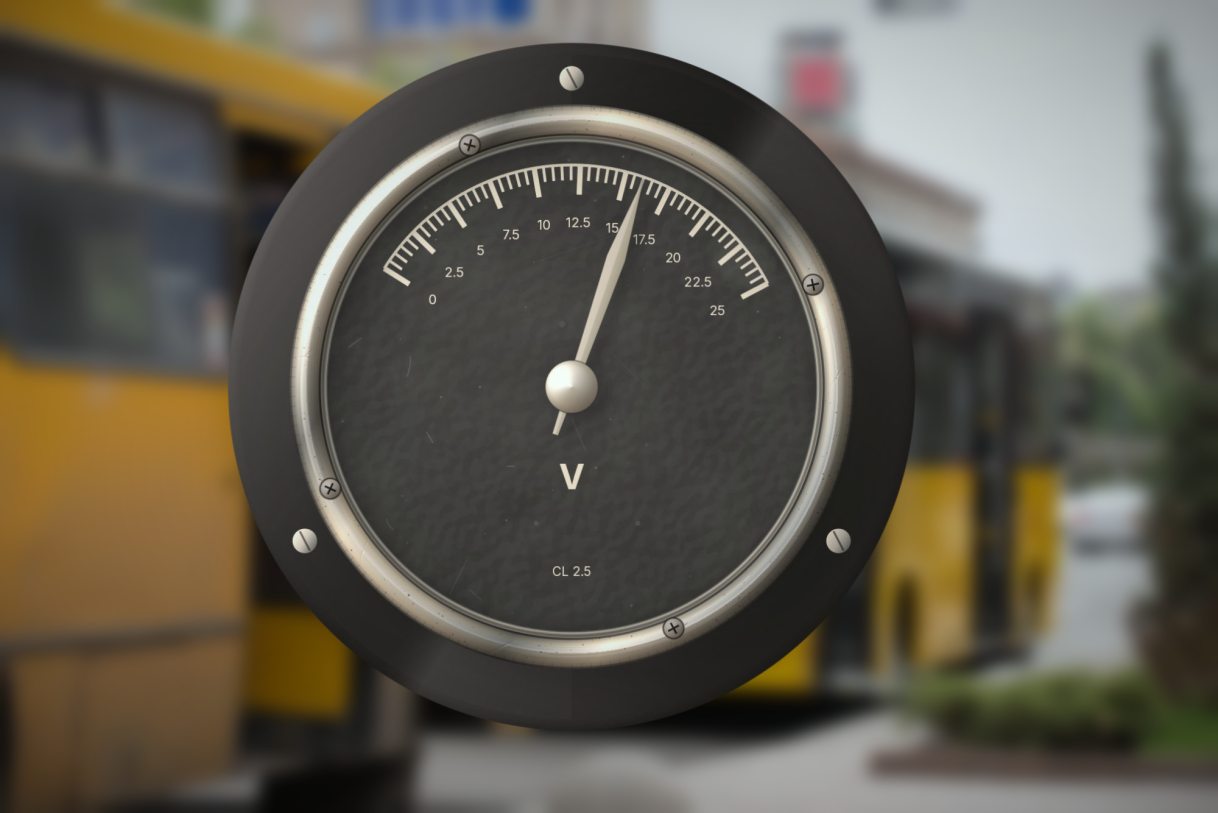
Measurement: 16 V
